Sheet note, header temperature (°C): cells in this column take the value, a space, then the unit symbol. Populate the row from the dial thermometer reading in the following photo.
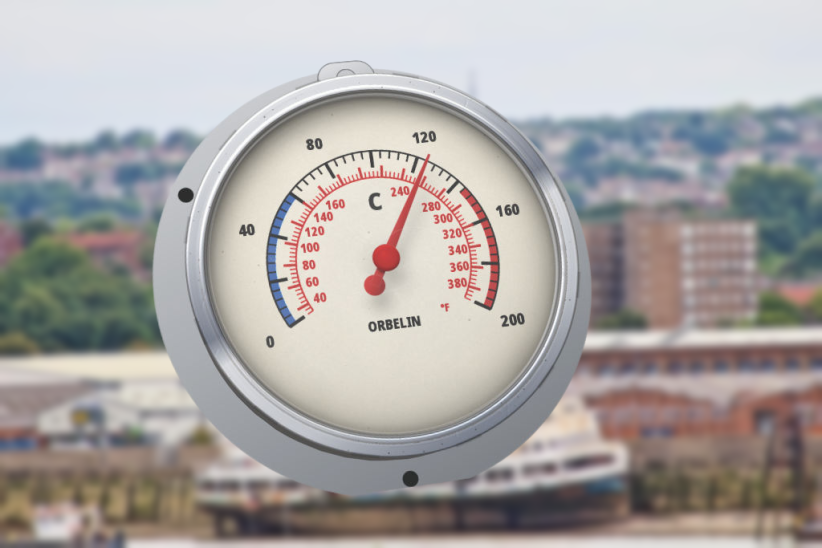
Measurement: 124 °C
